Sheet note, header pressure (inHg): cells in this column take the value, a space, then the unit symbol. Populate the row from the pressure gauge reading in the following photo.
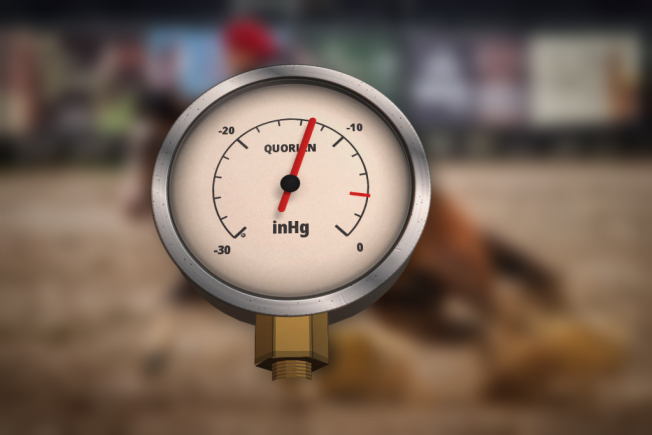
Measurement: -13 inHg
